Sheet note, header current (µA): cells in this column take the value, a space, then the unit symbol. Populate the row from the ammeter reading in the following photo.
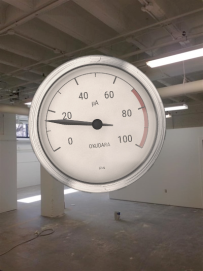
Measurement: 15 µA
